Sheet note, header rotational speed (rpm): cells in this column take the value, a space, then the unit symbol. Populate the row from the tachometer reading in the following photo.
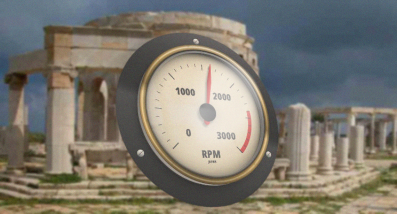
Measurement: 1600 rpm
